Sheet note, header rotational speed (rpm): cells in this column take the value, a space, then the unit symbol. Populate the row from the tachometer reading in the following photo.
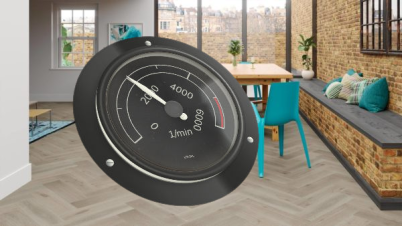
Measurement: 2000 rpm
